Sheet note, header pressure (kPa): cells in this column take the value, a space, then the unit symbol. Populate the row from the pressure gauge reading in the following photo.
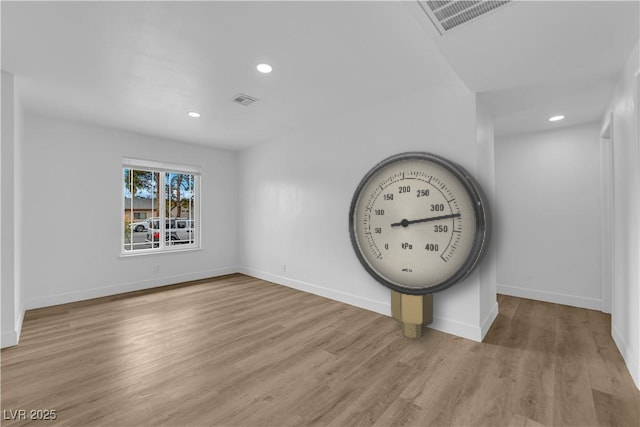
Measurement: 325 kPa
